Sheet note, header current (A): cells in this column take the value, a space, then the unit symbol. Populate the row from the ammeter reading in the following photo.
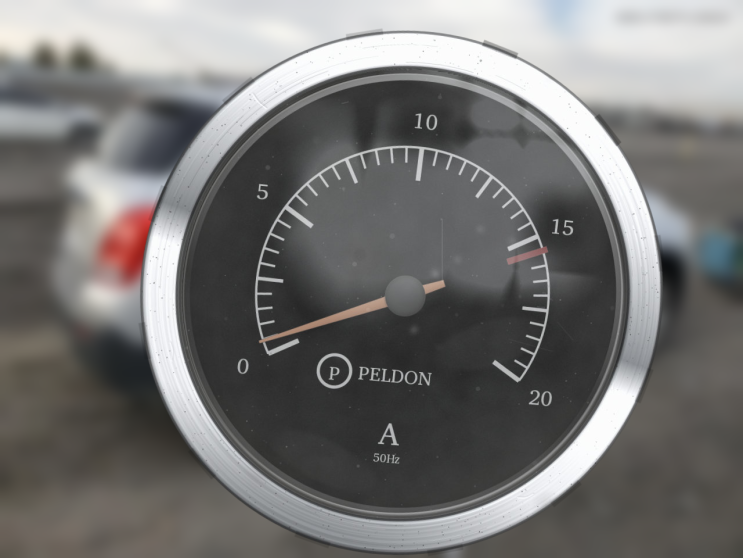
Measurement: 0.5 A
